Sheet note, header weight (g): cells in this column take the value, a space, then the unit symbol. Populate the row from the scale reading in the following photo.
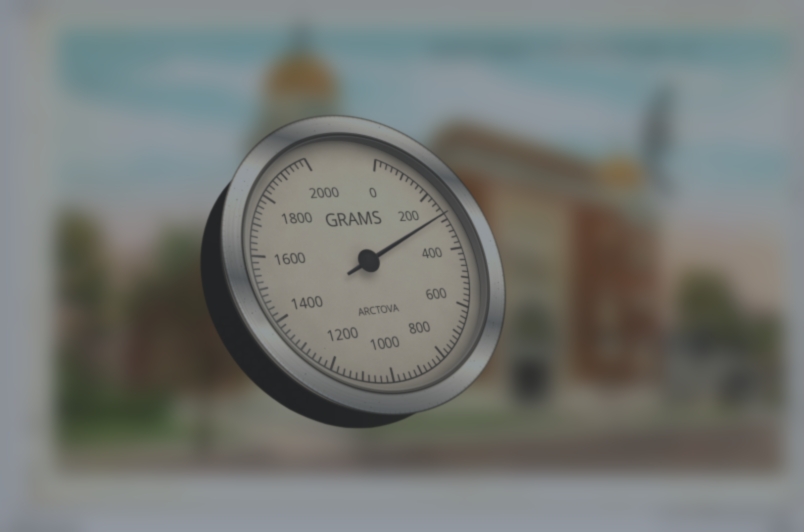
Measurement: 280 g
